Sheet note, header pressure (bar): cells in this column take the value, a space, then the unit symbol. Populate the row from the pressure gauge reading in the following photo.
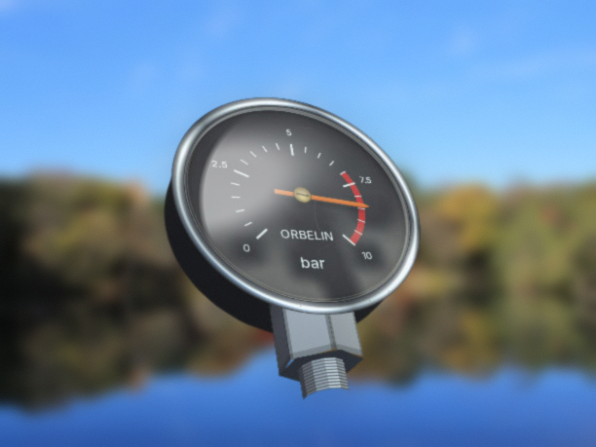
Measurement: 8.5 bar
